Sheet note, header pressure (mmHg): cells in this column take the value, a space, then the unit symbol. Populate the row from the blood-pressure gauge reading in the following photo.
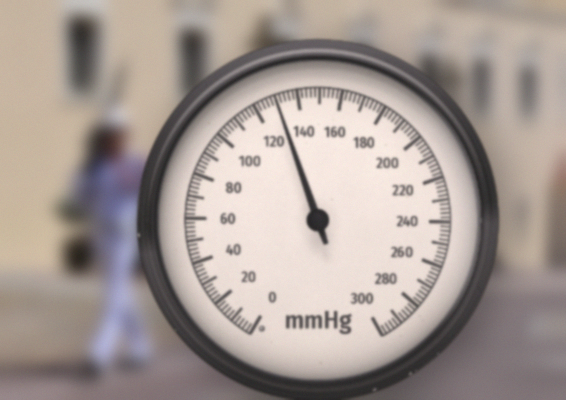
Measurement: 130 mmHg
